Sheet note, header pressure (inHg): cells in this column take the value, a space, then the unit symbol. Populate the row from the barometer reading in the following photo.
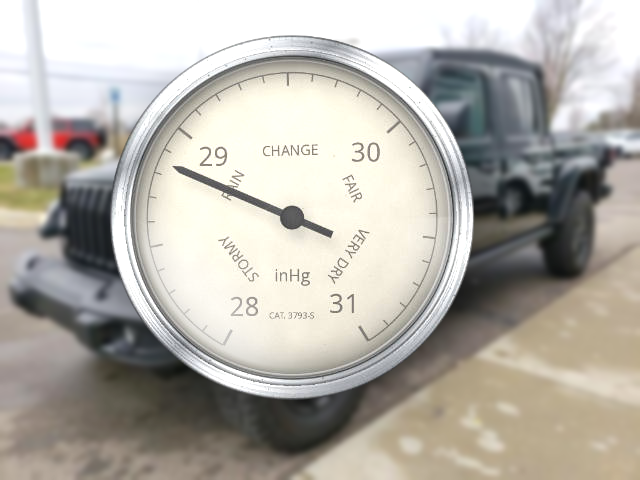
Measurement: 28.85 inHg
